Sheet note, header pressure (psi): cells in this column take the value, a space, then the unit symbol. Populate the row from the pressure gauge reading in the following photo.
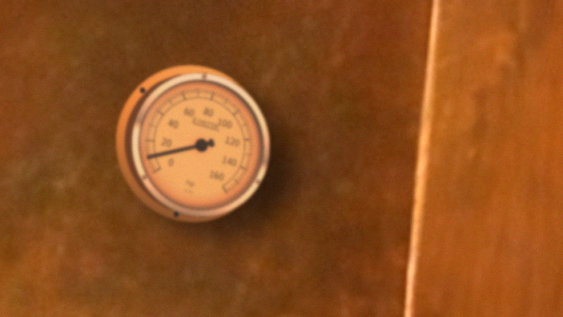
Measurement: 10 psi
